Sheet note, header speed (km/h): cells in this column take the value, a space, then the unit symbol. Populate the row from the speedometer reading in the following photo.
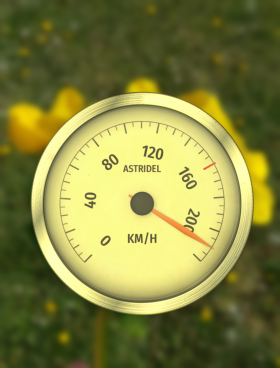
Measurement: 210 km/h
